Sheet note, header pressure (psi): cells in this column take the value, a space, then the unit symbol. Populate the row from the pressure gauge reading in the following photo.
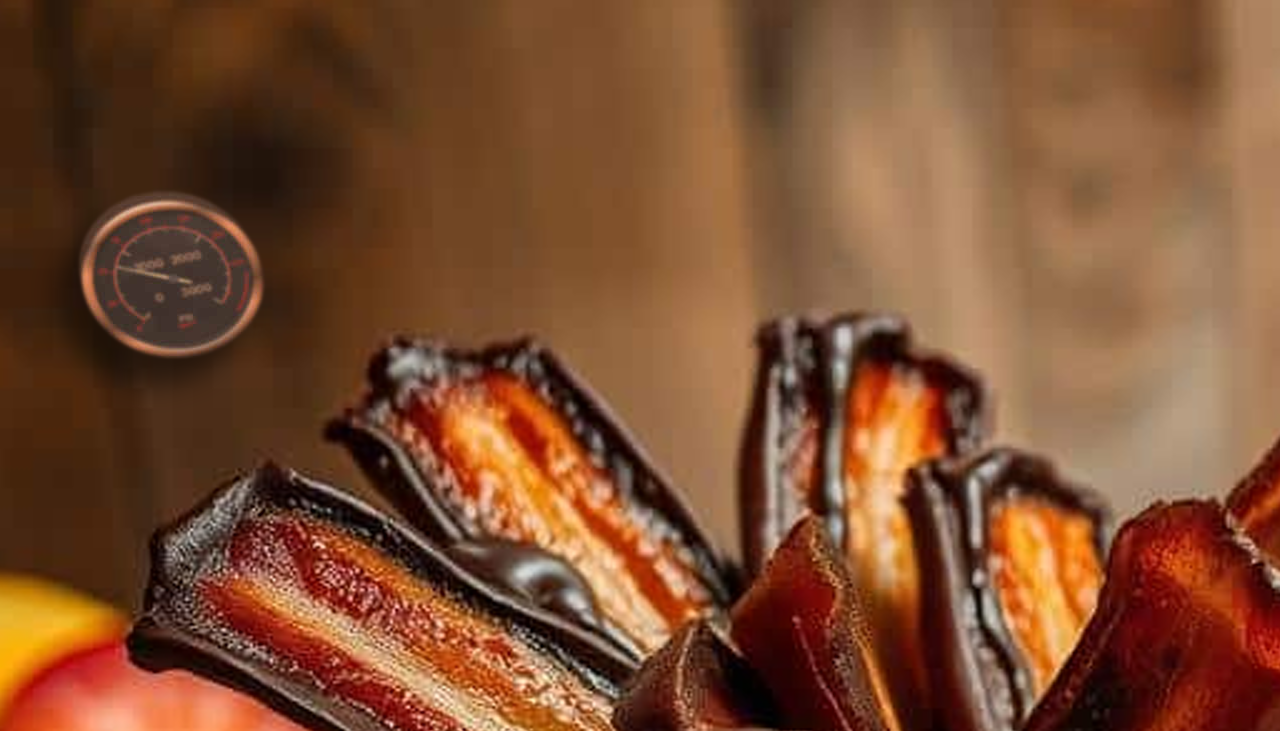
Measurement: 800 psi
